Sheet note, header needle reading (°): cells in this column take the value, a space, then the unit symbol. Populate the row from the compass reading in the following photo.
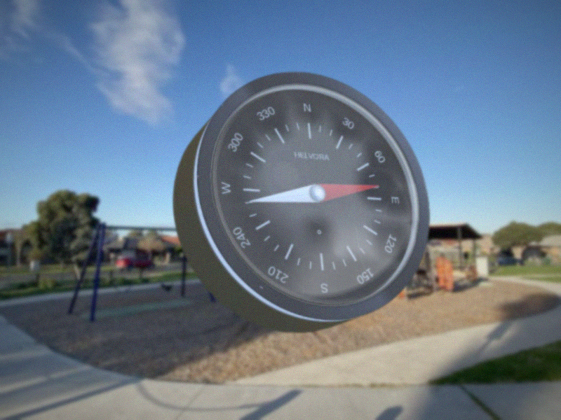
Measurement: 80 °
